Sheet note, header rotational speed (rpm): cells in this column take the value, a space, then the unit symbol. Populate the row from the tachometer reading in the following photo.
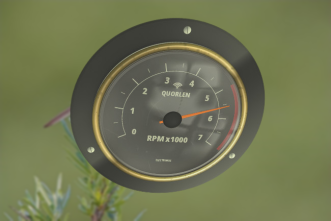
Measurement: 5500 rpm
